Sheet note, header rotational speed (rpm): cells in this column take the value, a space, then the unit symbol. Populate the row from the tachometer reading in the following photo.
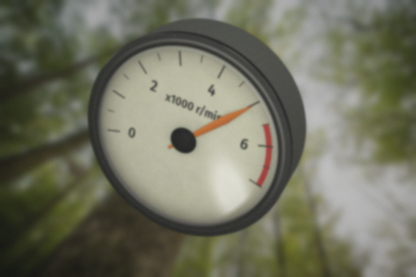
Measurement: 5000 rpm
